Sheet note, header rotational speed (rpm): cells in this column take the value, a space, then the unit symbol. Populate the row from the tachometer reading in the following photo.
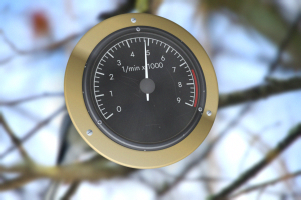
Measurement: 4800 rpm
